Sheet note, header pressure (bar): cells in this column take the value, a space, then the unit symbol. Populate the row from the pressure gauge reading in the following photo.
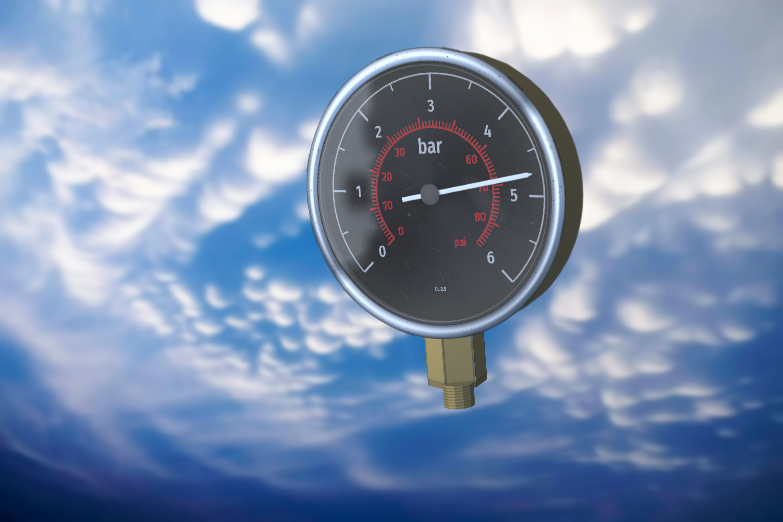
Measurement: 4.75 bar
